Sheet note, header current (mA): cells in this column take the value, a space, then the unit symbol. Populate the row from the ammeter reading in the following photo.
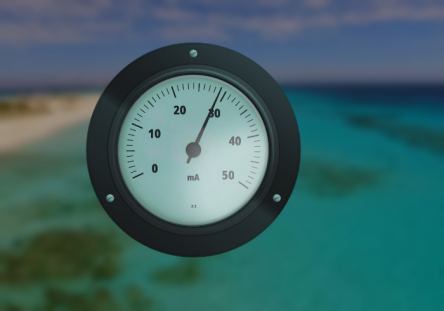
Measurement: 29 mA
